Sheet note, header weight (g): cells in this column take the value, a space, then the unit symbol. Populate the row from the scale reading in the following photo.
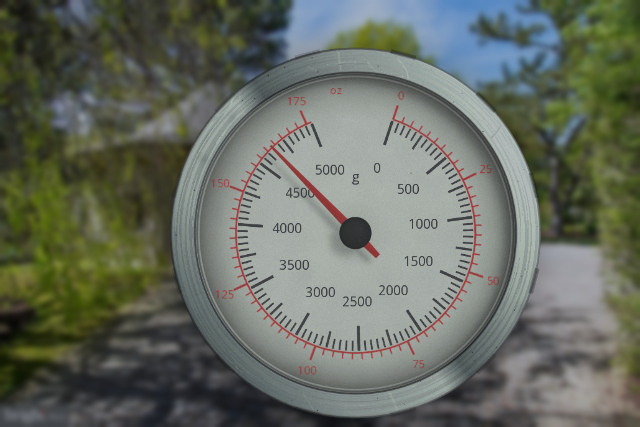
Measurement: 4650 g
